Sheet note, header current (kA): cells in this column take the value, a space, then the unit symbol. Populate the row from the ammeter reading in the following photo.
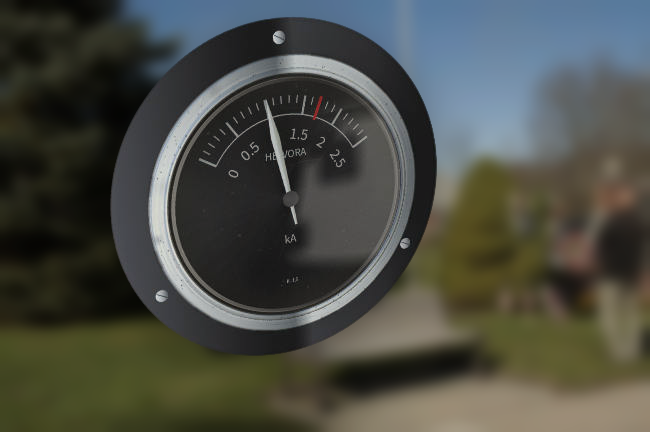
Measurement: 1 kA
